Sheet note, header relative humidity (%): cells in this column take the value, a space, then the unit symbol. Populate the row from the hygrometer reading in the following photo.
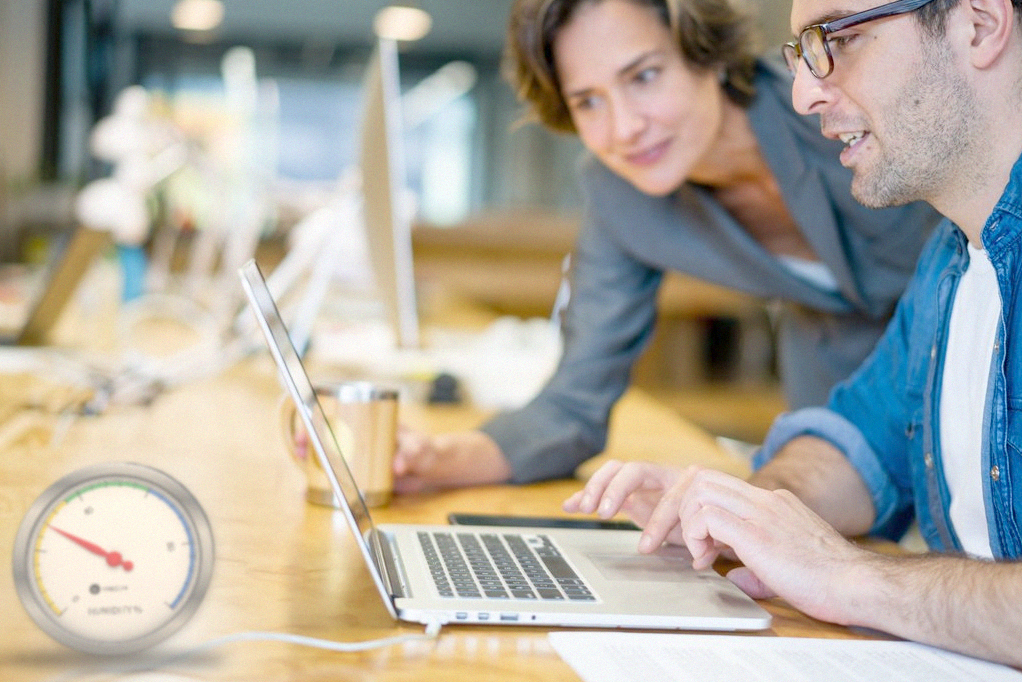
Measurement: 28 %
